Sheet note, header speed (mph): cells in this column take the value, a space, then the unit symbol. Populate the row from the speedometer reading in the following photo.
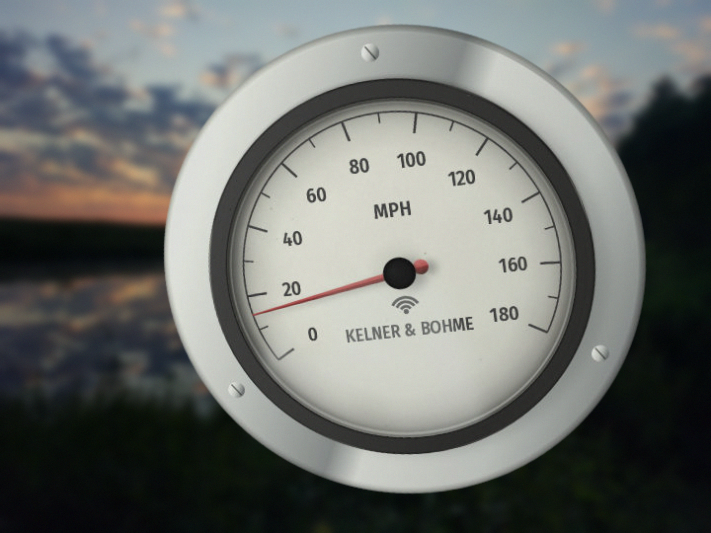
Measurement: 15 mph
